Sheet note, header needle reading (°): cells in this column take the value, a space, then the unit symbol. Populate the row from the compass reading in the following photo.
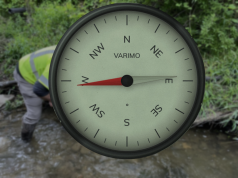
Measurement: 265 °
